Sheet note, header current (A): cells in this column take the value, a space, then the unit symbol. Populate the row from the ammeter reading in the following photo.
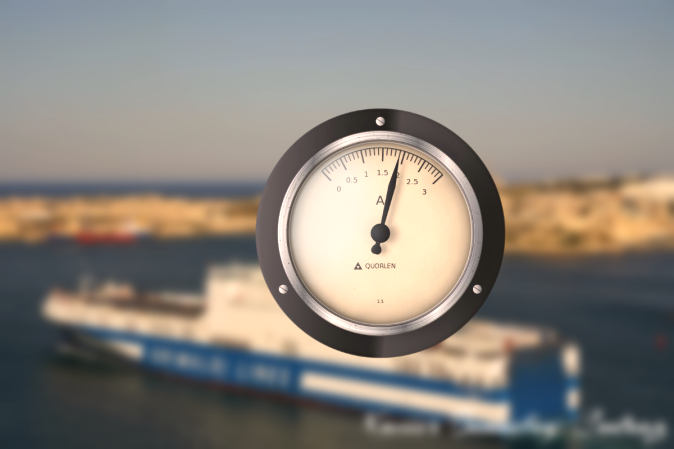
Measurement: 1.9 A
